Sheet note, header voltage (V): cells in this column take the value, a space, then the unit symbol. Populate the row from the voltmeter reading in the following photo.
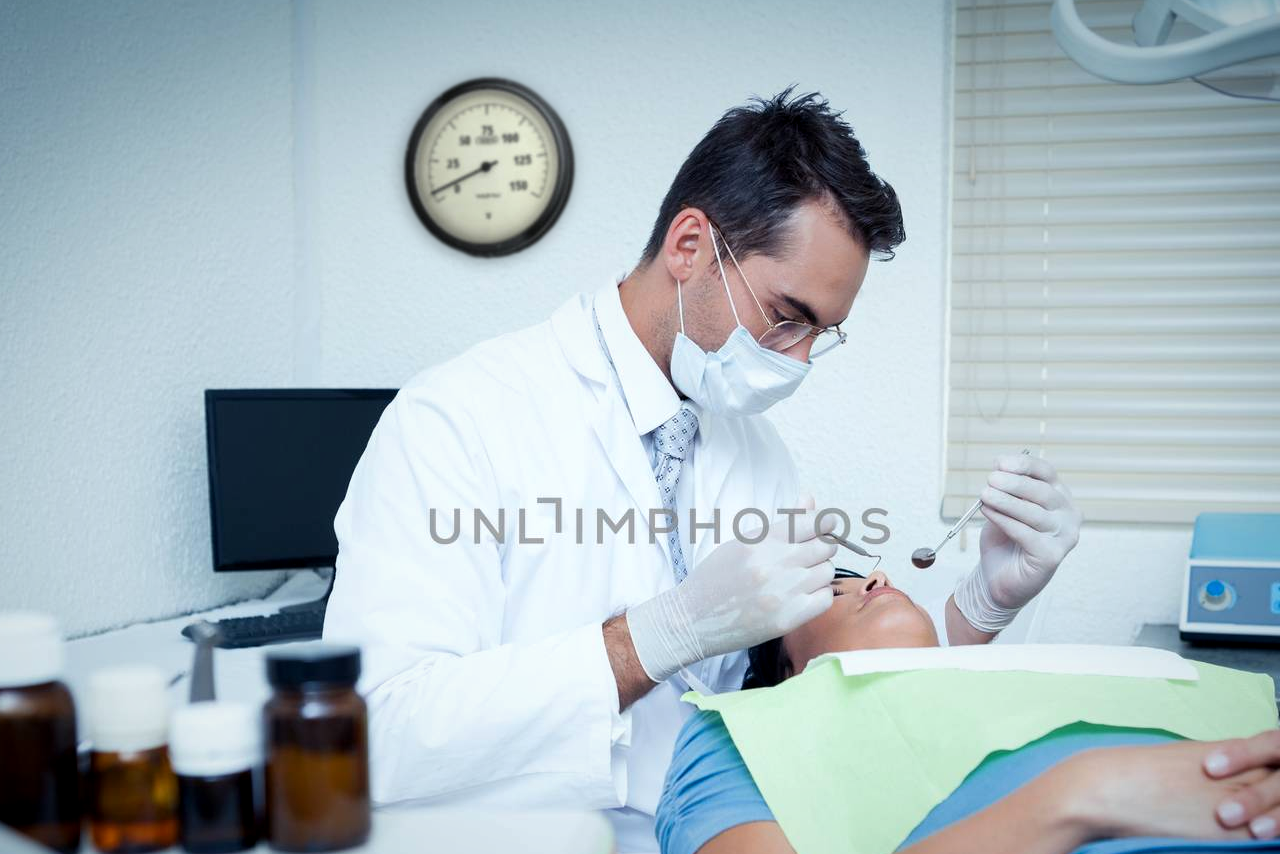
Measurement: 5 V
